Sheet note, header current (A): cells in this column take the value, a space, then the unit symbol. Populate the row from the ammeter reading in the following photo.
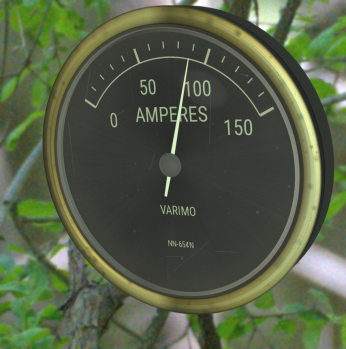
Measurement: 90 A
